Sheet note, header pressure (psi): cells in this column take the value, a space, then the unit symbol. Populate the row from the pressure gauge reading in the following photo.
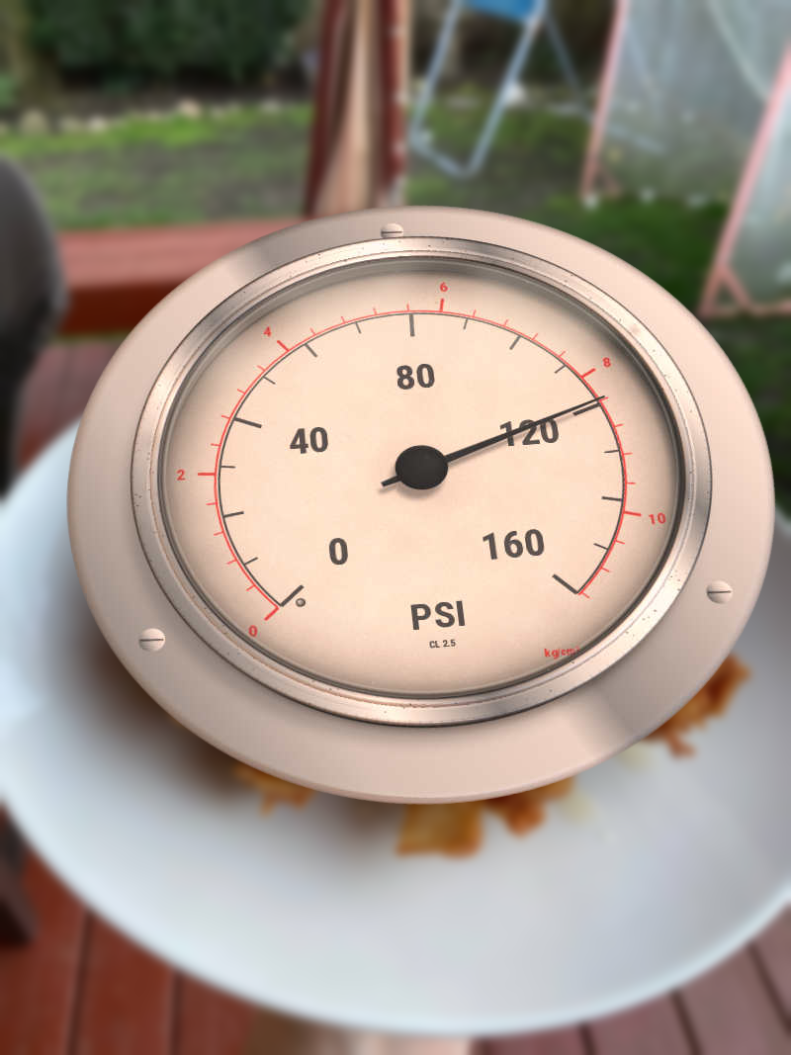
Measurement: 120 psi
